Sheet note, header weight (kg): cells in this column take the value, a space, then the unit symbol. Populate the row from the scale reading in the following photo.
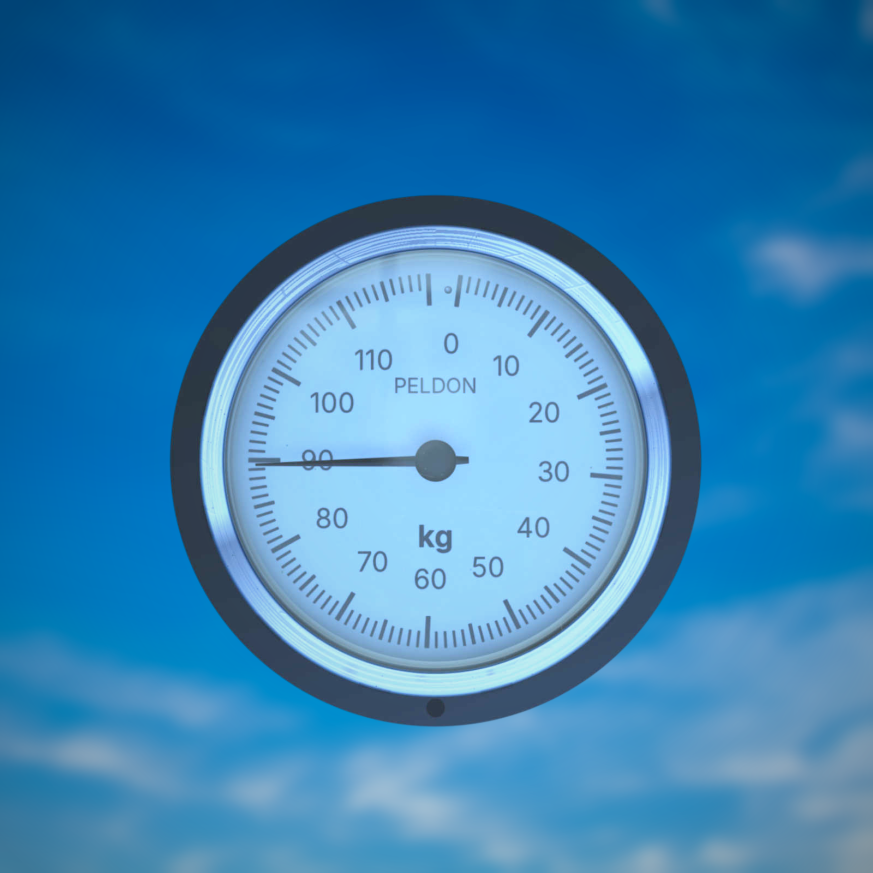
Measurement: 89.5 kg
